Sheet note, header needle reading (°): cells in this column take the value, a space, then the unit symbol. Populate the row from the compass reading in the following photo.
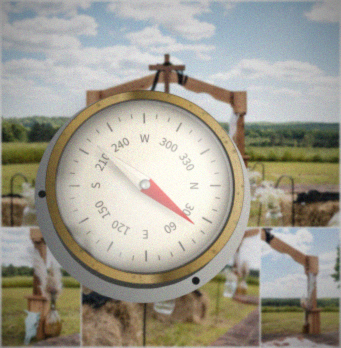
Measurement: 40 °
